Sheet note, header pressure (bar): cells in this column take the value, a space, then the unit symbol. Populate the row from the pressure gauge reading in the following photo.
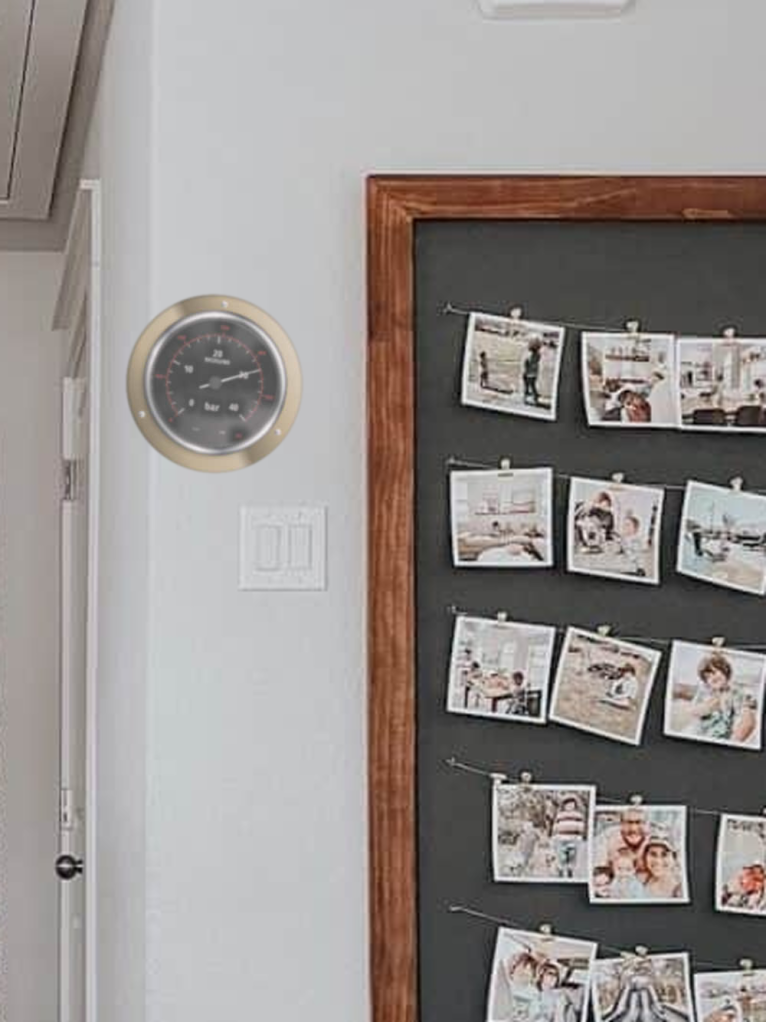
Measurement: 30 bar
